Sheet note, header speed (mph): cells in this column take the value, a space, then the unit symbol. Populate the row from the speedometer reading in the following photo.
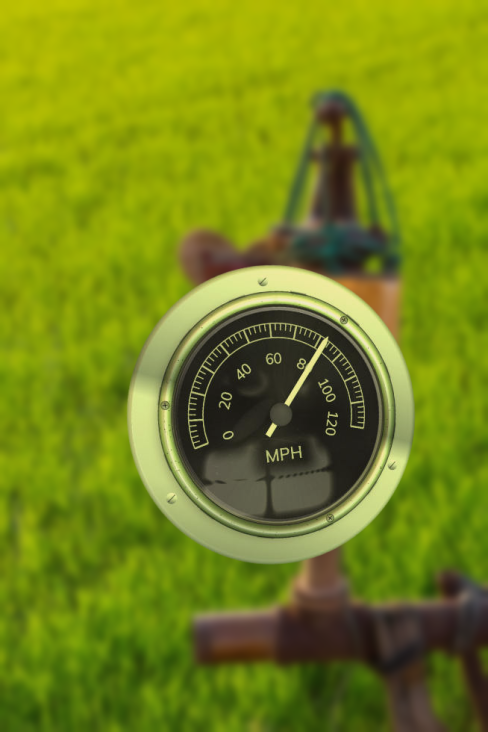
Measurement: 82 mph
